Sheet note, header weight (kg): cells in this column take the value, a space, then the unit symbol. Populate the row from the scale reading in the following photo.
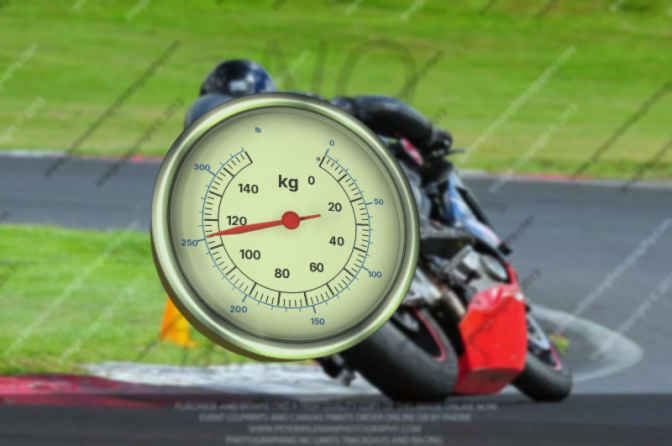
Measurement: 114 kg
